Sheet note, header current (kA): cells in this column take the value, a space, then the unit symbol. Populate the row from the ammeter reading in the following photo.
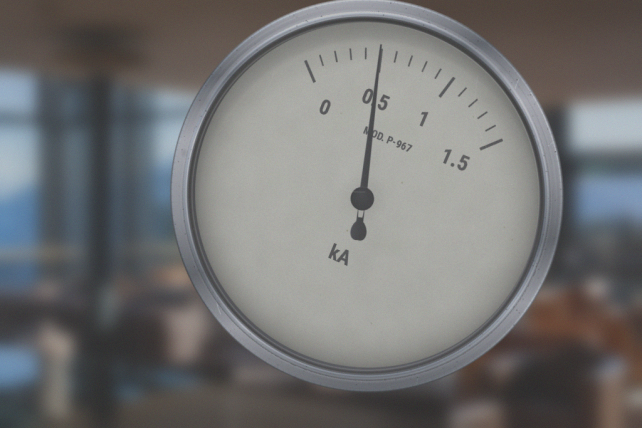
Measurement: 0.5 kA
